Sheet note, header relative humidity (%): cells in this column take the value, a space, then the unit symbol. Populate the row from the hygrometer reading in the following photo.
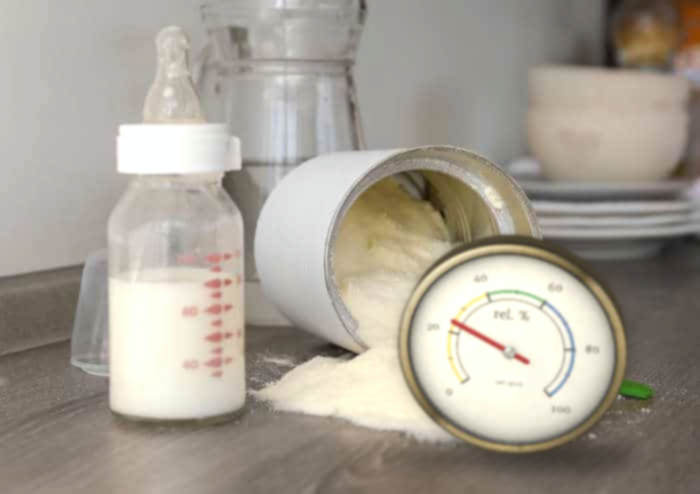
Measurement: 25 %
